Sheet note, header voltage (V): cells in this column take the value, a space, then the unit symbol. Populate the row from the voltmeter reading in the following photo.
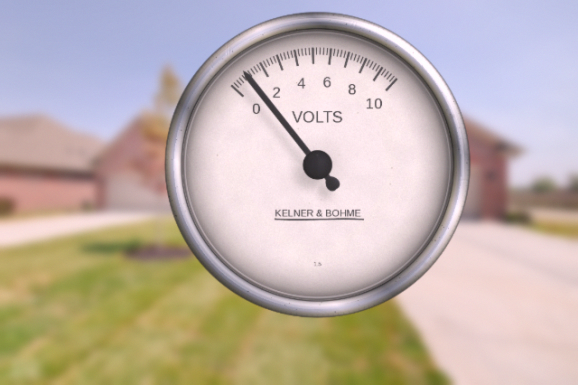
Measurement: 1 V
